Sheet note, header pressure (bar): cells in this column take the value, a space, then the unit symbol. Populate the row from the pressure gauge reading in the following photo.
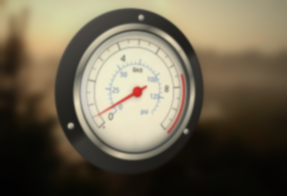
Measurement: 0.5 bar
